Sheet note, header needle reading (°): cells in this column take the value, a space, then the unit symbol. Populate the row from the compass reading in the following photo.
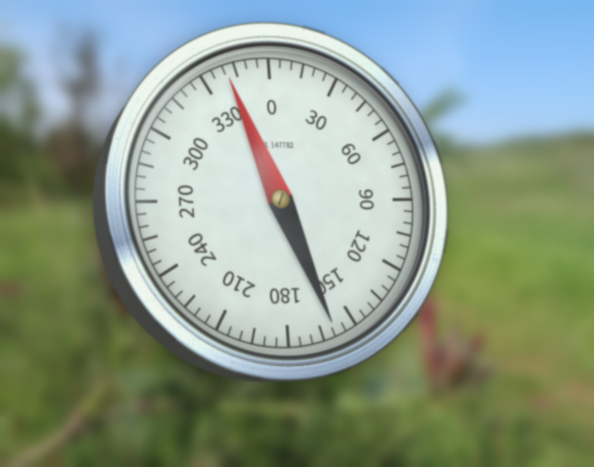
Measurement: 340 °
